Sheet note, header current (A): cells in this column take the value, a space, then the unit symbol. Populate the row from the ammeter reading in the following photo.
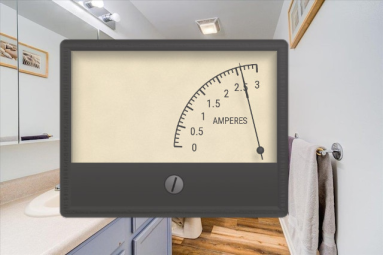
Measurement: 2.6 A
